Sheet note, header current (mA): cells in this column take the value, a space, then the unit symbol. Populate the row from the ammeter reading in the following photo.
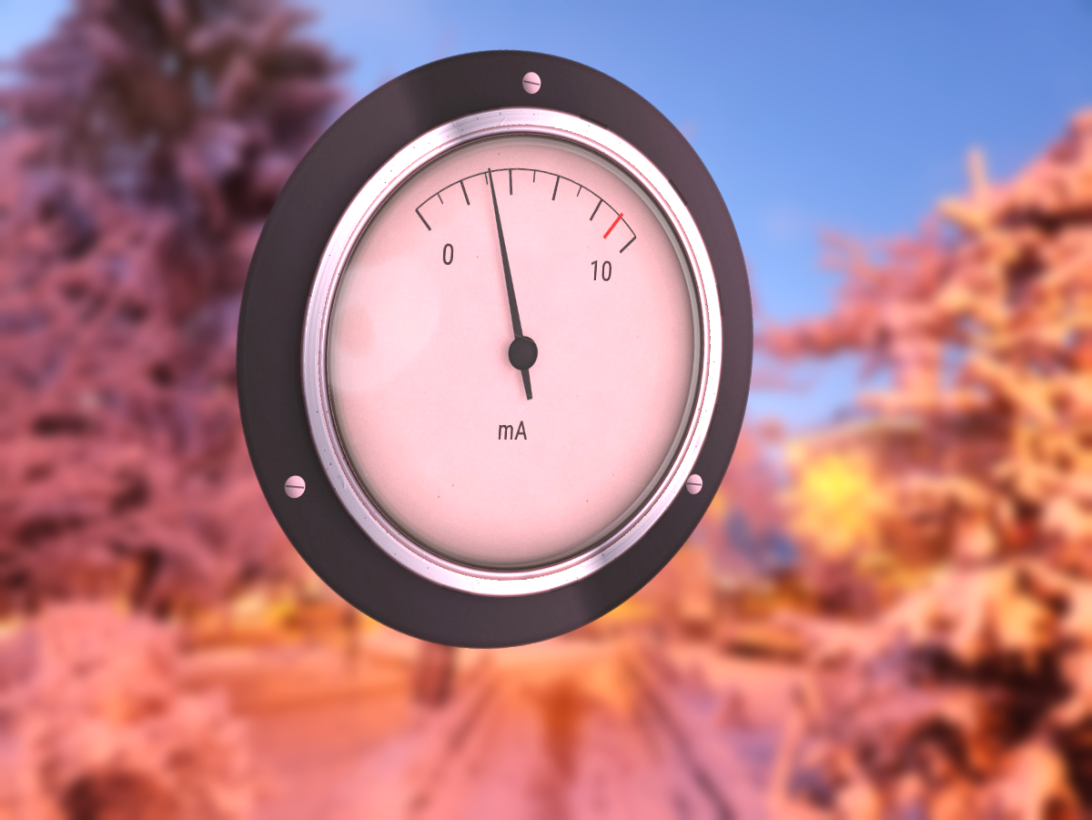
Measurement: 3 mA
